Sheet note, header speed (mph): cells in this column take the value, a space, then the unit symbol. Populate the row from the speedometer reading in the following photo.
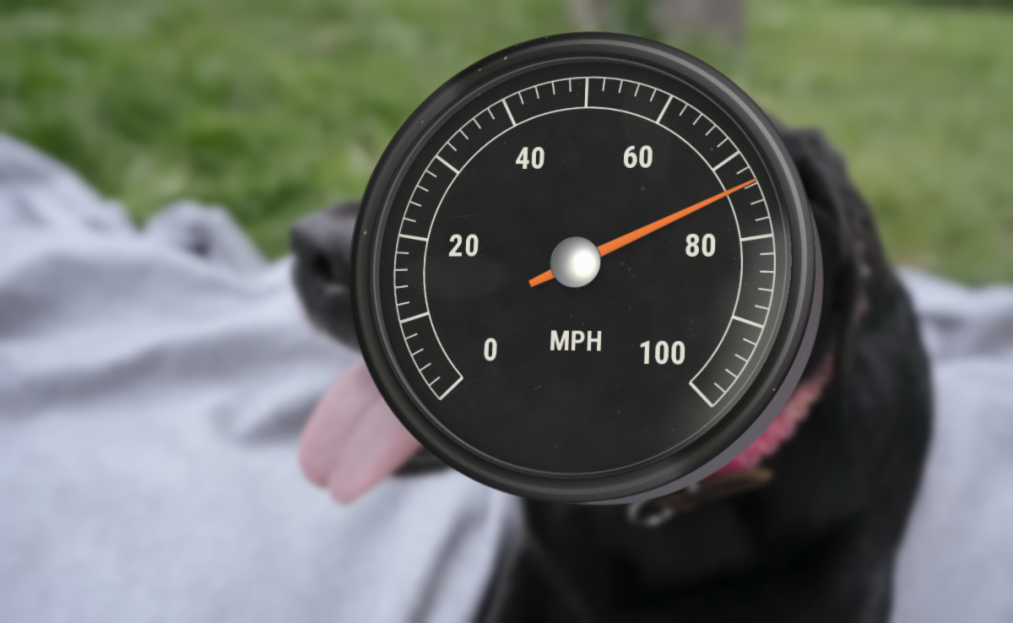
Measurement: 74 mph
